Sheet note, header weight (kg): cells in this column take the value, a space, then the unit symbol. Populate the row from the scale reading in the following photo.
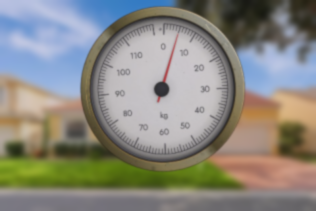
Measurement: 5 kg
